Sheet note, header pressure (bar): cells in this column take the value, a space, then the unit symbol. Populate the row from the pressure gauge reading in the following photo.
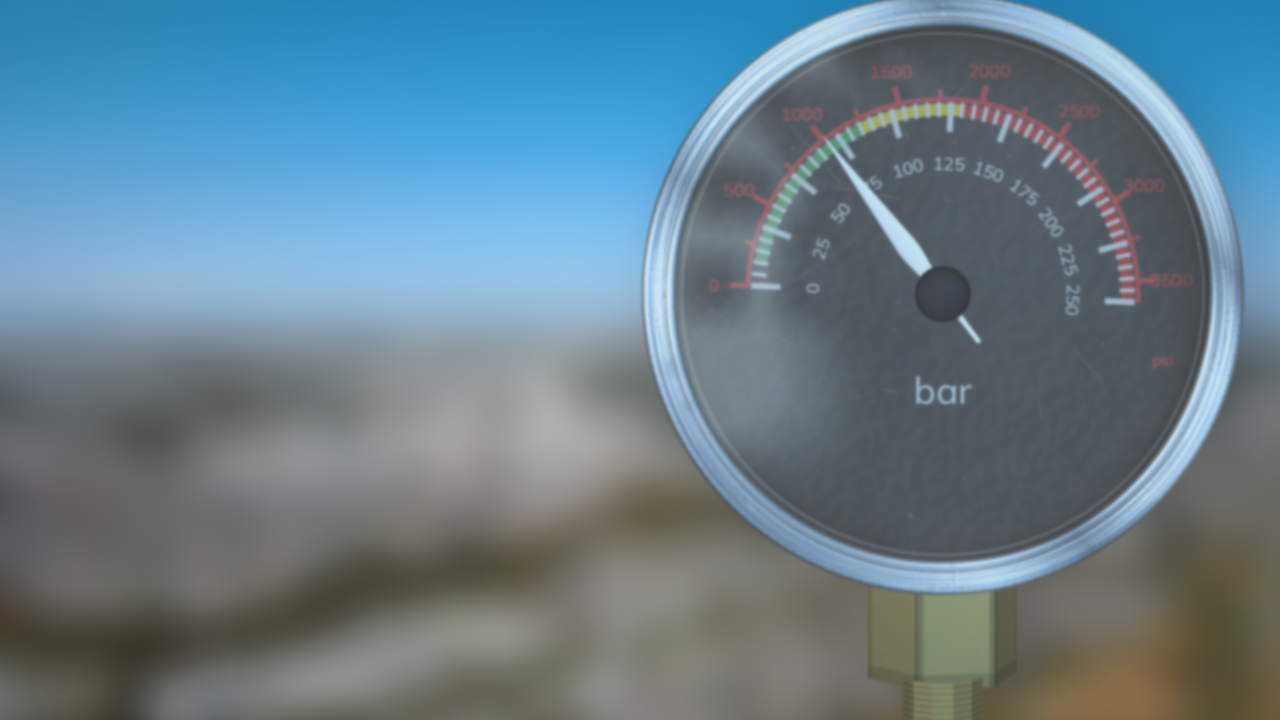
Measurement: 70 bar
